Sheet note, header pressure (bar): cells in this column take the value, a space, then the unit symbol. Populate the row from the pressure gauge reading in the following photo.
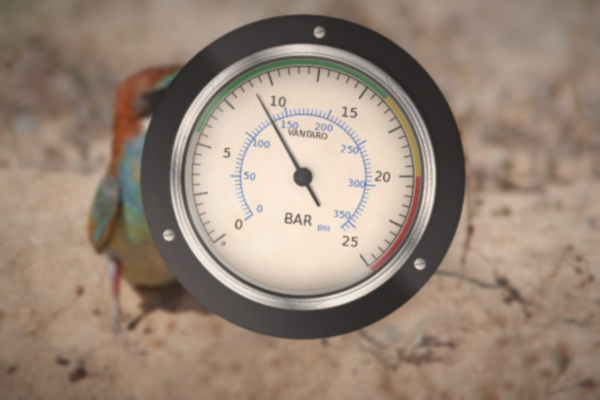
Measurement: 9 bar
